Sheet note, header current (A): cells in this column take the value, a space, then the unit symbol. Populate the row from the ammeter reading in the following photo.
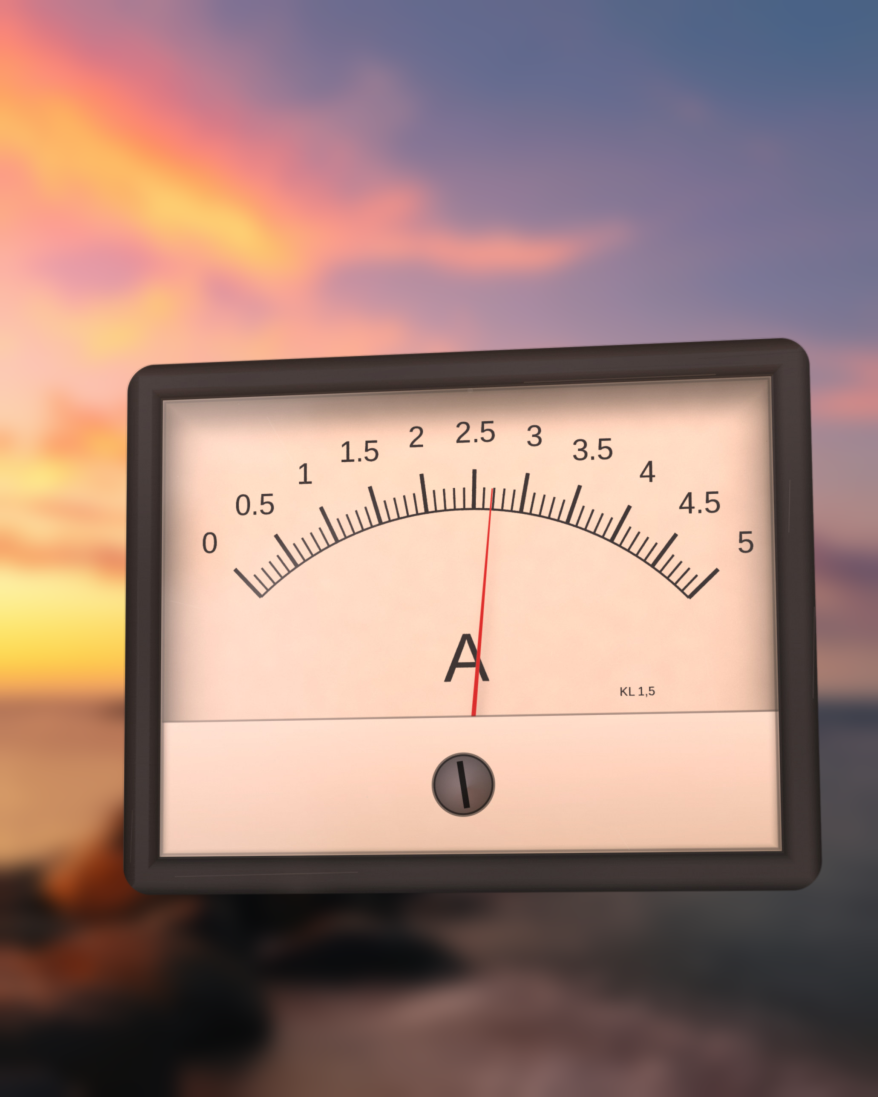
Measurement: 2.7 A
